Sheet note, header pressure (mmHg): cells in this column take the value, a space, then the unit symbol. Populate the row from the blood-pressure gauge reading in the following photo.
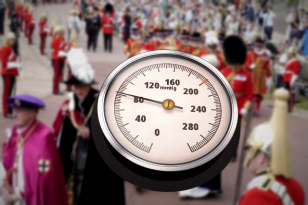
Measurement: 80 mmHg
